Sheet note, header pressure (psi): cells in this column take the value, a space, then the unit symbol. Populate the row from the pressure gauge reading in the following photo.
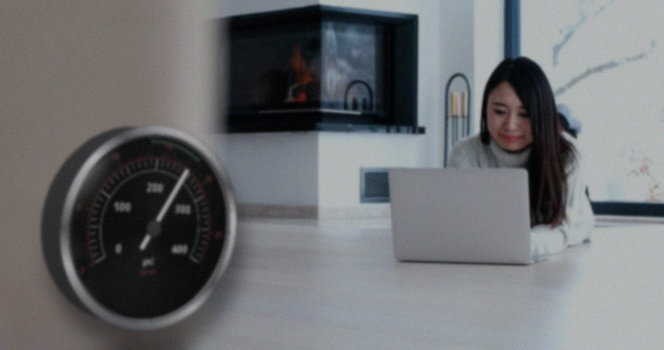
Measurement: 250 psi
